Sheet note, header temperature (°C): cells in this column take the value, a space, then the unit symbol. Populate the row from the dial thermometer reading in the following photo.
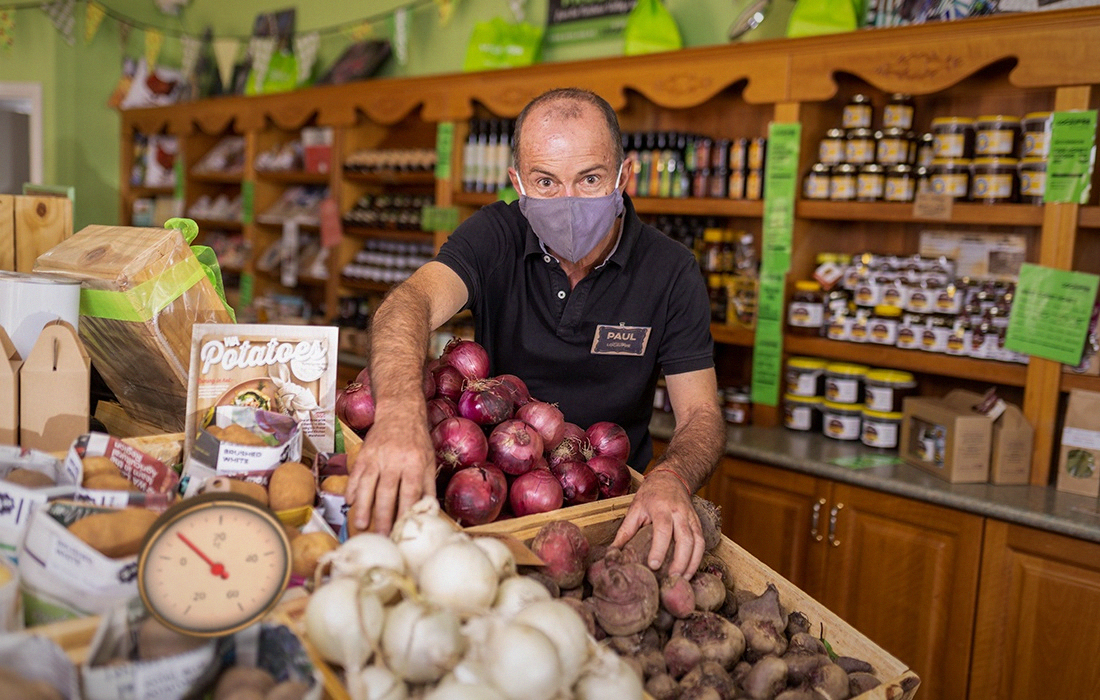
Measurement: 8 °C
